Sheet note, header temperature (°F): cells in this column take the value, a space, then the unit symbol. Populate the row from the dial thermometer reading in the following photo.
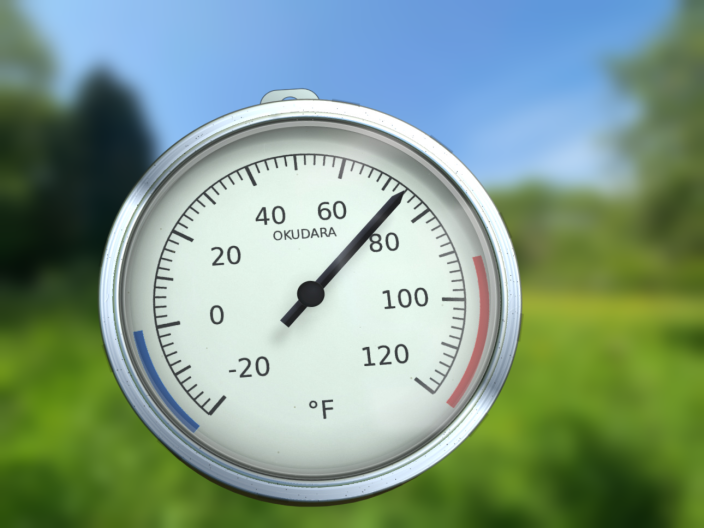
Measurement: 74 °F
